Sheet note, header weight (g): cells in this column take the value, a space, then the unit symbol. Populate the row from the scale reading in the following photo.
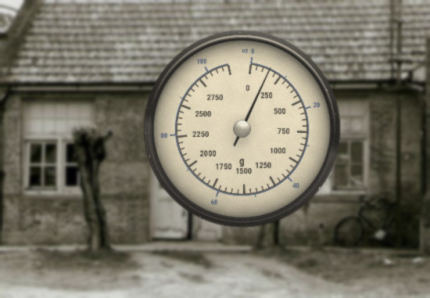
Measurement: 150 g
